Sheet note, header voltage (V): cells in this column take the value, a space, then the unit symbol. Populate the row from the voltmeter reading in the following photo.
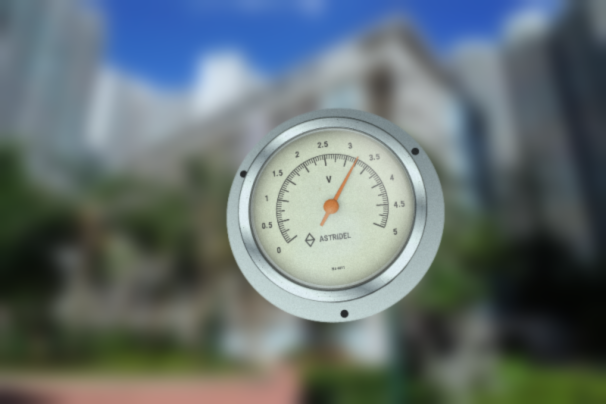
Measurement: 3.25 V
